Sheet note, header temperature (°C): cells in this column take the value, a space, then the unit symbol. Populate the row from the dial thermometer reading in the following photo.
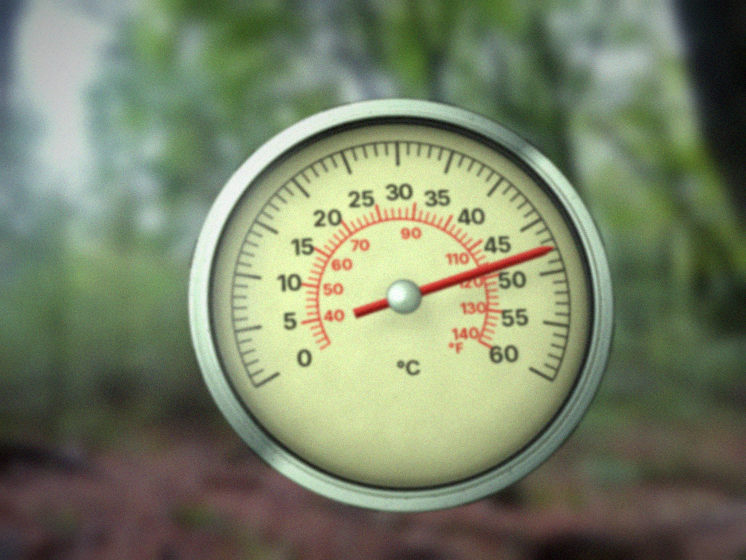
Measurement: 48 °C
